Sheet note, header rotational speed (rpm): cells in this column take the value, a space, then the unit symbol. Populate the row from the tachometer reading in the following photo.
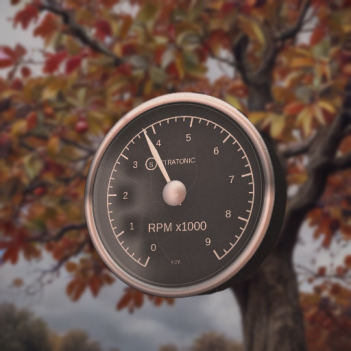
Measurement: 3800 rpm
